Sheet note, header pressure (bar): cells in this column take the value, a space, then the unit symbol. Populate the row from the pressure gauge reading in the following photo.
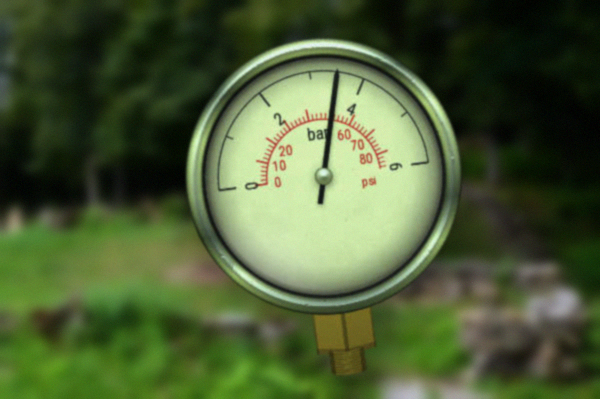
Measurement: 3.5 bar
